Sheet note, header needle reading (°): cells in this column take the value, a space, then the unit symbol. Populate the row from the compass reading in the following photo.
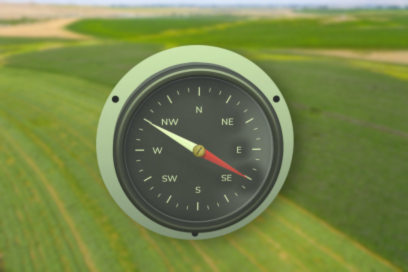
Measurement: 120 °
